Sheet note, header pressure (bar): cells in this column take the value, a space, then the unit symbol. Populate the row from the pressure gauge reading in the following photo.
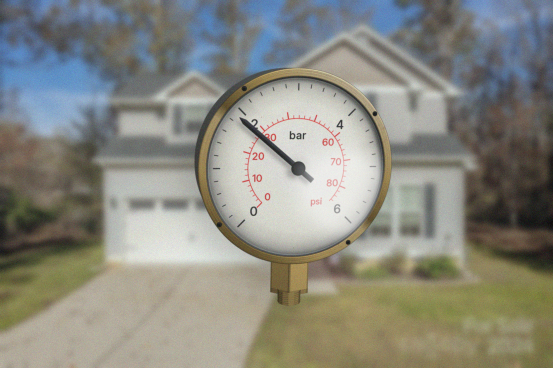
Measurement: 1.9 bar
